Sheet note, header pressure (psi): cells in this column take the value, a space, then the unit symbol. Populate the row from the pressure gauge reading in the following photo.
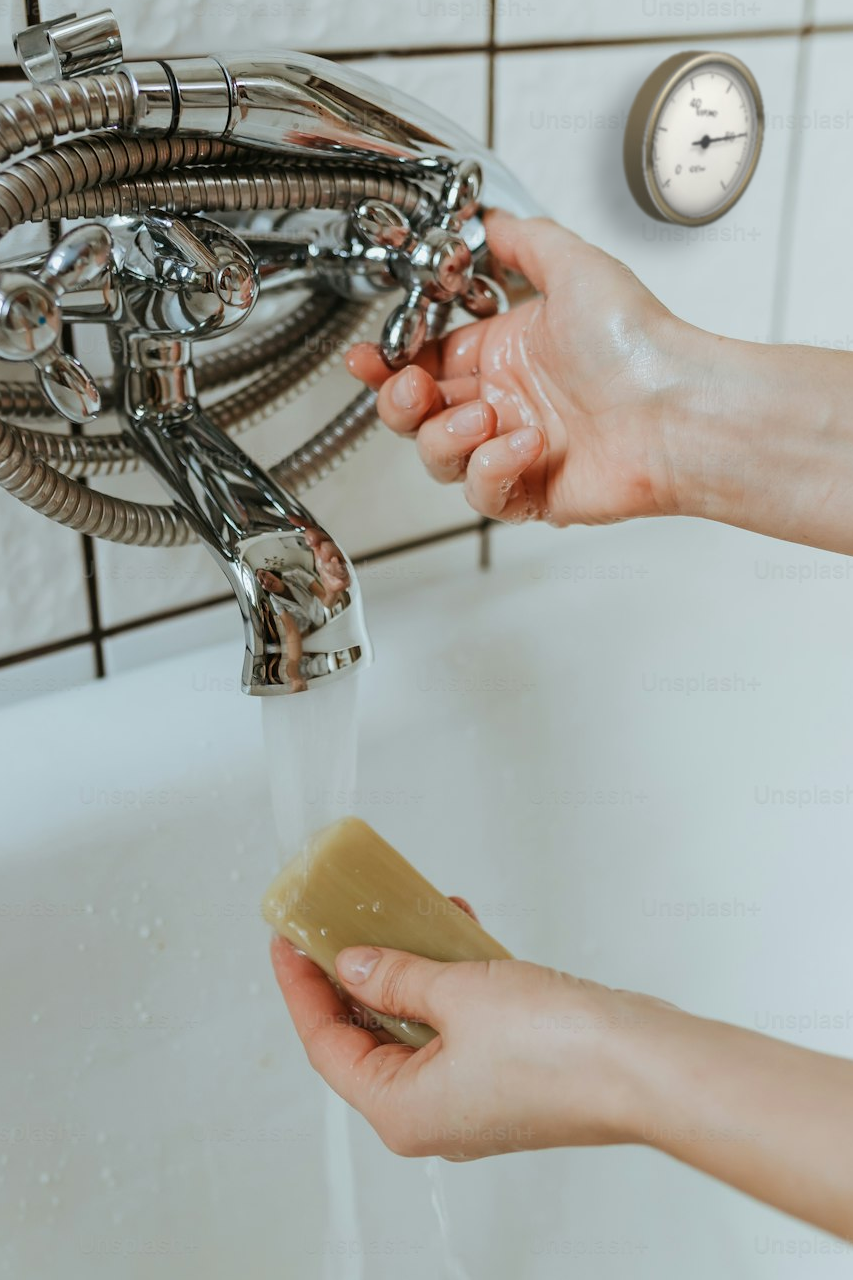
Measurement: 80 psi
